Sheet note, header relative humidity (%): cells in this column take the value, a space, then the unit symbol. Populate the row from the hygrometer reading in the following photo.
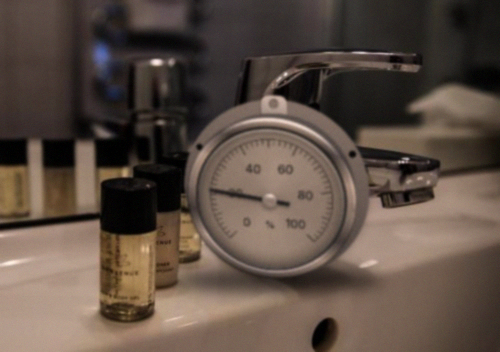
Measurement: 20 %
